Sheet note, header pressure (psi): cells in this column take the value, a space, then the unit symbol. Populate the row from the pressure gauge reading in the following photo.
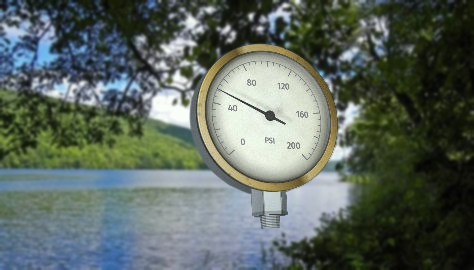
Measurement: 50 psi
